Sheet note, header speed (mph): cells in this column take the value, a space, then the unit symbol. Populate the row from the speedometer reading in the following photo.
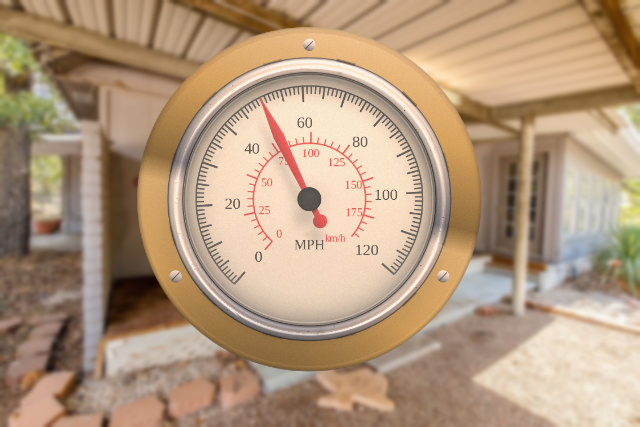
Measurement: 50 mph
